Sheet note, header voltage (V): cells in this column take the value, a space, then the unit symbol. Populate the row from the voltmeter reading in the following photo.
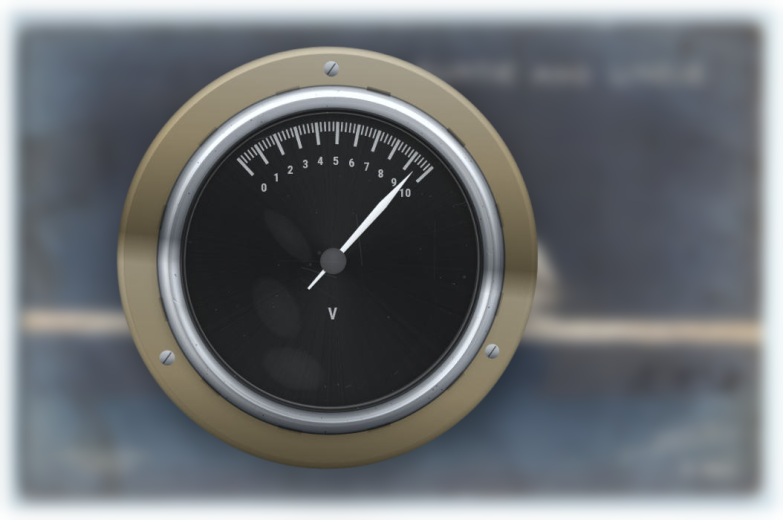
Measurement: 9.4 V
